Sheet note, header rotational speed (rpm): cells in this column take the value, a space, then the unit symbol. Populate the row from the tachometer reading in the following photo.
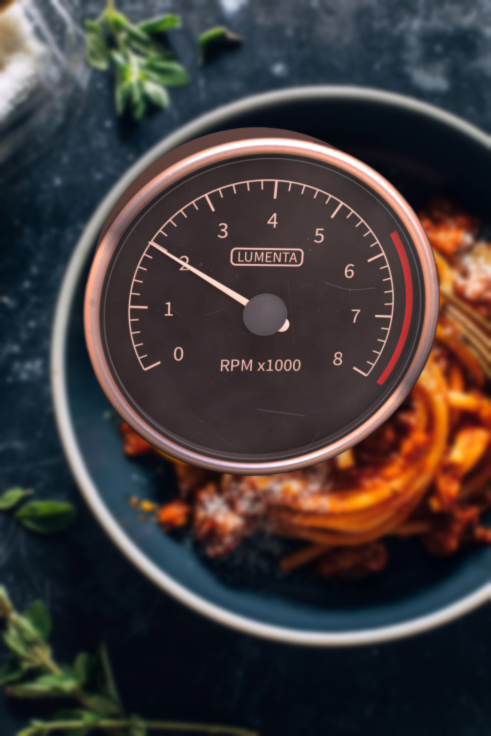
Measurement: 2000 rpm
